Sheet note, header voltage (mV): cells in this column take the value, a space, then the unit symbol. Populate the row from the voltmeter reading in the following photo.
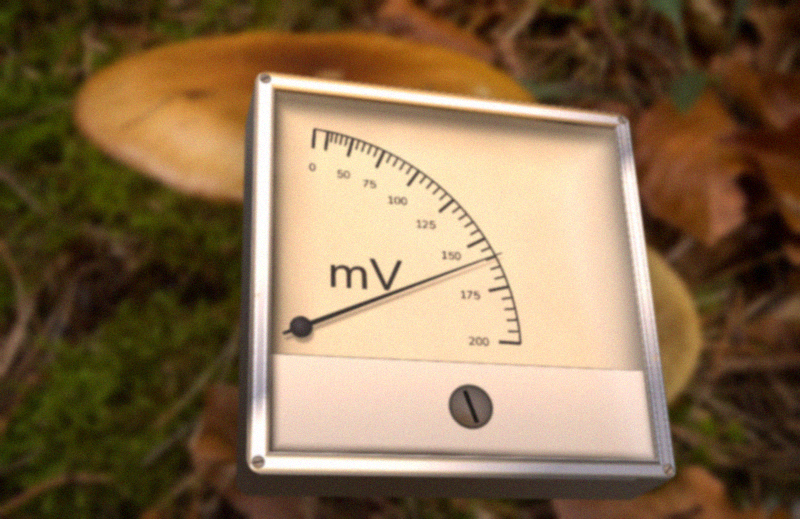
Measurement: 160 mV
